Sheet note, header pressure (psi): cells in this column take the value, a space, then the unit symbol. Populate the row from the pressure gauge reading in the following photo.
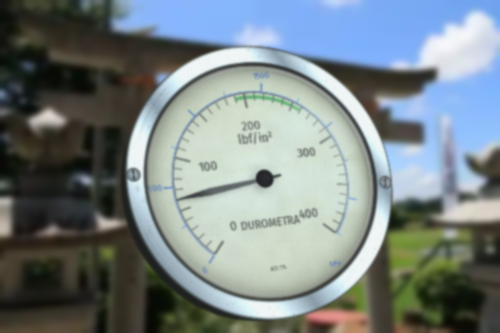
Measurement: 60 psi
